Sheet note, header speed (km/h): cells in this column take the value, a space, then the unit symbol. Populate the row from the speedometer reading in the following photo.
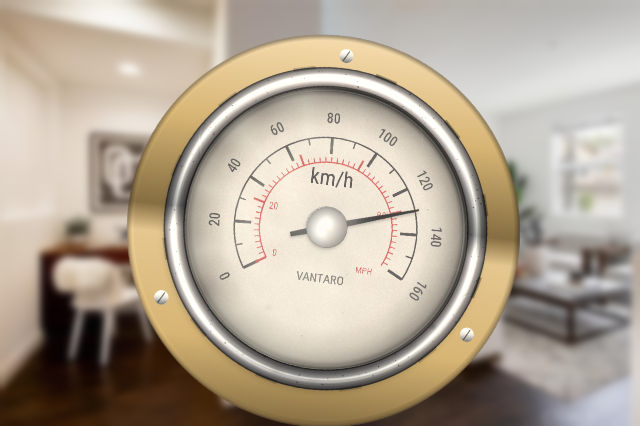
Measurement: 130 km/h
